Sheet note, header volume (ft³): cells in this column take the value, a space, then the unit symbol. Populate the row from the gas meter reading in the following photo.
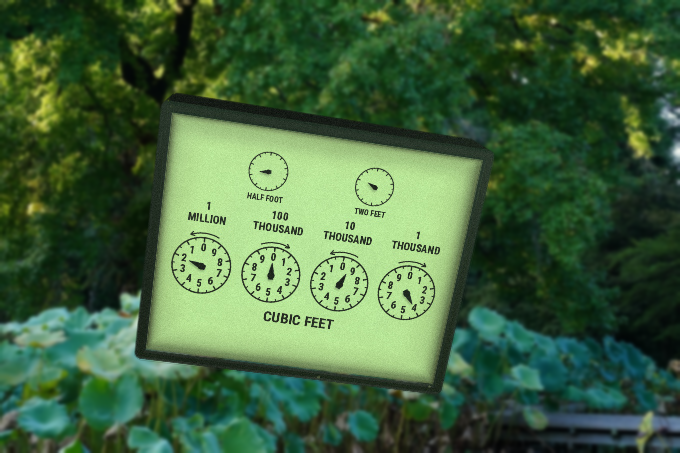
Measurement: 199400 ft³
